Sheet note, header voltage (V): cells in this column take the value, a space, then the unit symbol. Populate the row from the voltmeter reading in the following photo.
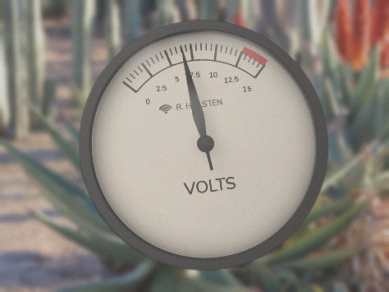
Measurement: 6.5 V
